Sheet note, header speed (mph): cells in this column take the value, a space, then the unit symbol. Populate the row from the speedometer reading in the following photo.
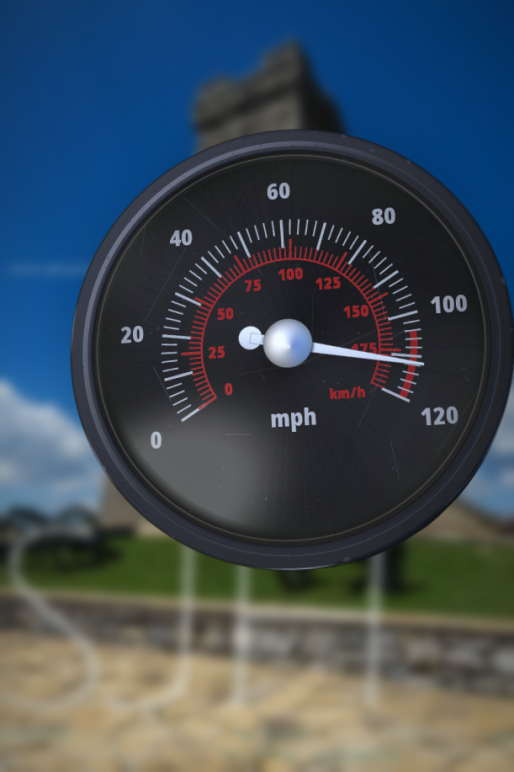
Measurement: 112 mph
